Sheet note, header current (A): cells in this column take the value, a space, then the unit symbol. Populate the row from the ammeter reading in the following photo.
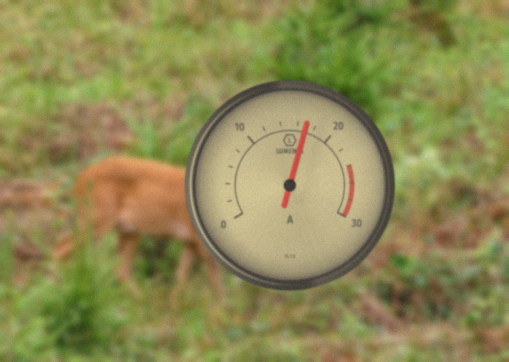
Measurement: 17 A
